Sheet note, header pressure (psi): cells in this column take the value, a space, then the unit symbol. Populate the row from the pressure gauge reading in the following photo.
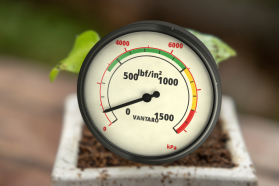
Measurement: 100 psi
